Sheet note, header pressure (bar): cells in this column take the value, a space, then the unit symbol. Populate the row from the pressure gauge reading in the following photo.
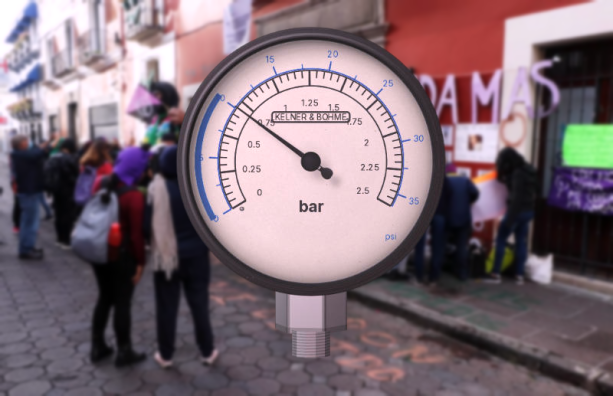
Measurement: 0.7 bar
